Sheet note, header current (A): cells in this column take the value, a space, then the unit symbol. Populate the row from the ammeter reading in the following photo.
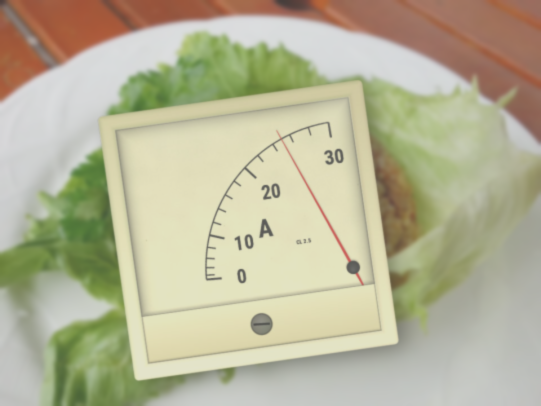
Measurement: 25 A
